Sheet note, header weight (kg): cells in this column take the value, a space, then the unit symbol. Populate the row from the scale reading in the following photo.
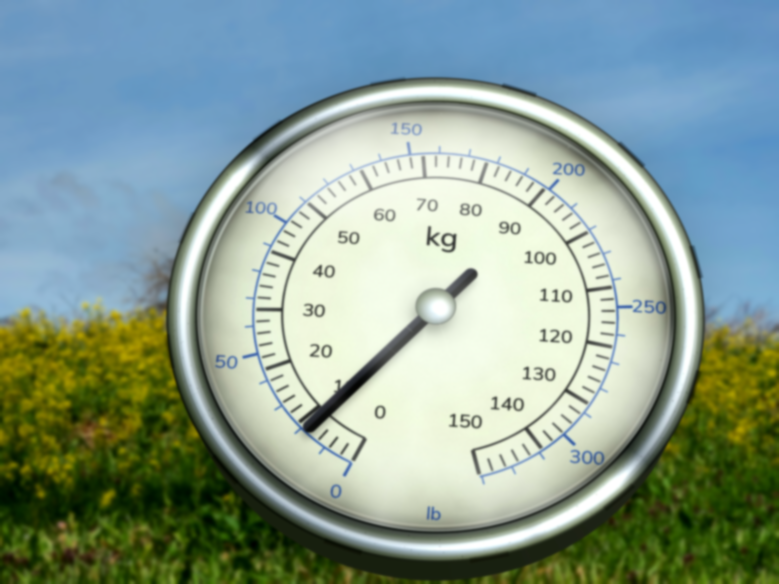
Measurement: 8 kg
